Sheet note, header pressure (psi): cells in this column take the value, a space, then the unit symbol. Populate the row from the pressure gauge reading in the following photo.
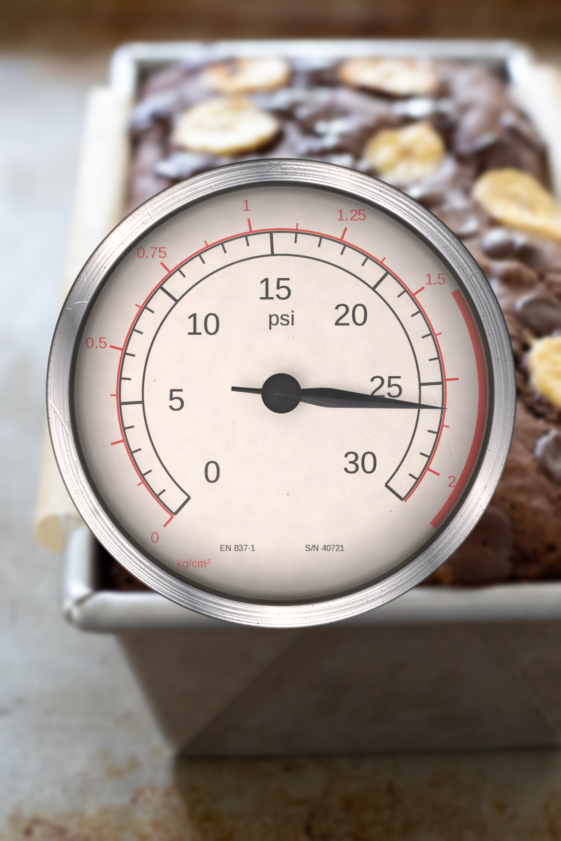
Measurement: 26 psi
